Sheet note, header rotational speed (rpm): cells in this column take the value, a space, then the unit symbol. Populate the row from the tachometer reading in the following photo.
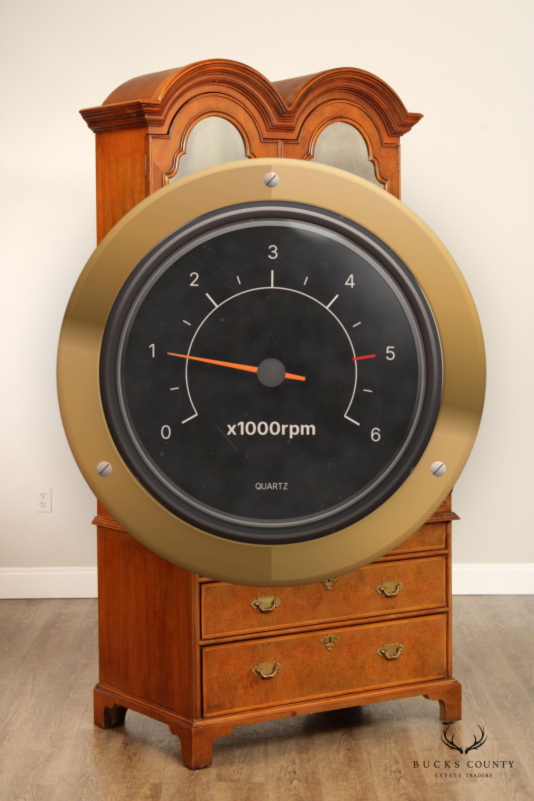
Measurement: 1000 rpm
